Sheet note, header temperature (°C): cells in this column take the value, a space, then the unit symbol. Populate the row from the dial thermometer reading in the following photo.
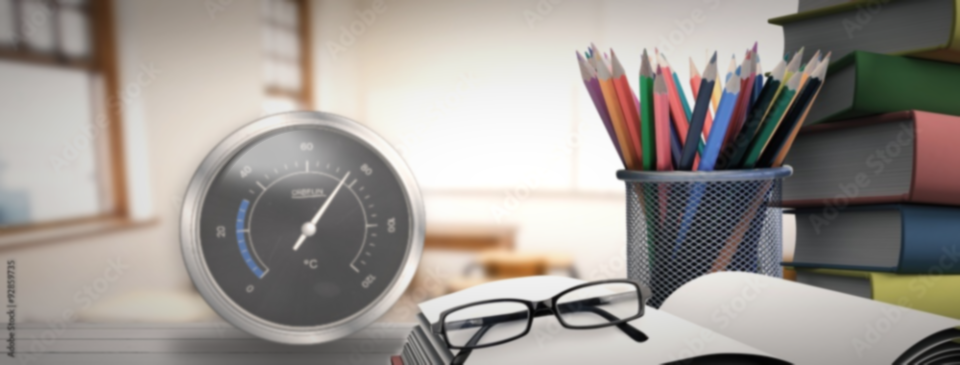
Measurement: 76 °C
